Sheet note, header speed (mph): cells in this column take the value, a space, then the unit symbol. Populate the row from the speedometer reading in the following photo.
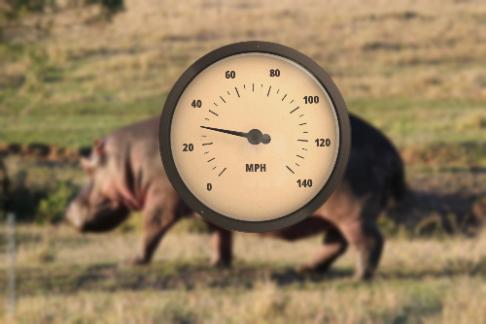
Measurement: 30 mph
